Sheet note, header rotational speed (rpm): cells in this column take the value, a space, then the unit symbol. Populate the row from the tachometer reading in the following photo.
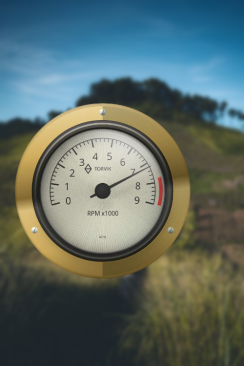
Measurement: 7200 rpm
